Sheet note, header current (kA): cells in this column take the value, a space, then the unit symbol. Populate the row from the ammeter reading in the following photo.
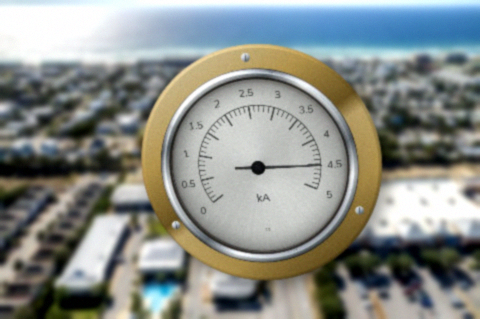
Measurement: 4.5 kA
